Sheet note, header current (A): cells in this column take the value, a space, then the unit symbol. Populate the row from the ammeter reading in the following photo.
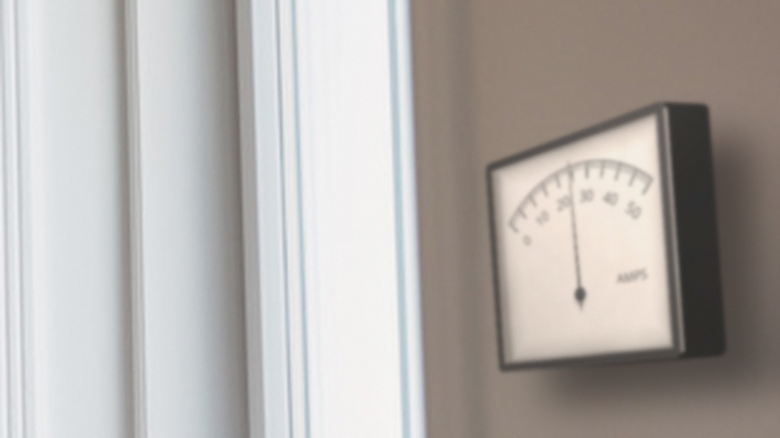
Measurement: 25 A
